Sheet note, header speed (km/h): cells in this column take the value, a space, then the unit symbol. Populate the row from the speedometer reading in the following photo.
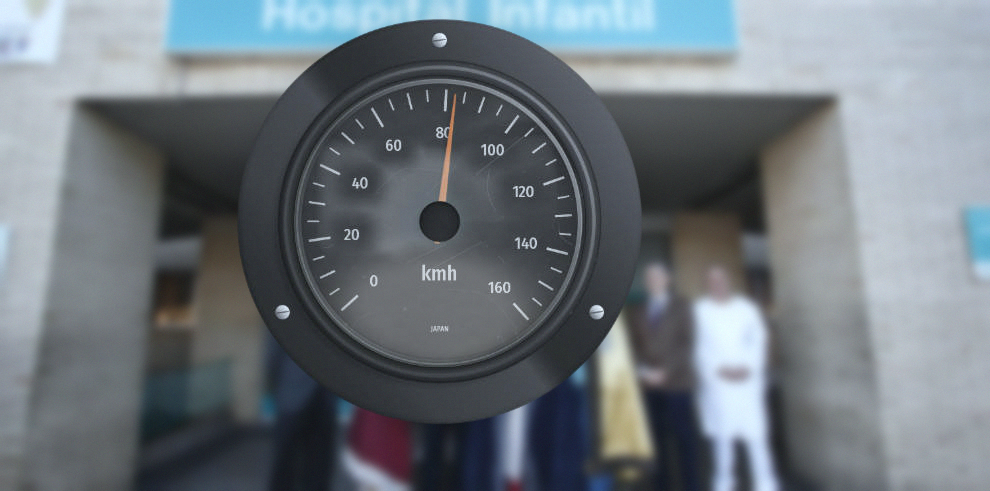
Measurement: 82.5 km/h
